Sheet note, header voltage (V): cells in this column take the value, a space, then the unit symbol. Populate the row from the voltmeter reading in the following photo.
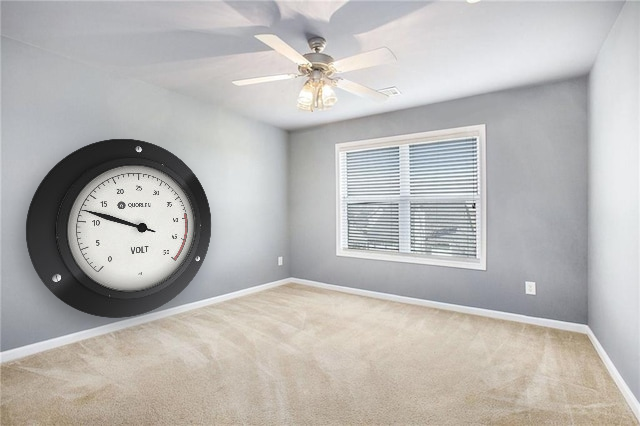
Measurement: 12 V
